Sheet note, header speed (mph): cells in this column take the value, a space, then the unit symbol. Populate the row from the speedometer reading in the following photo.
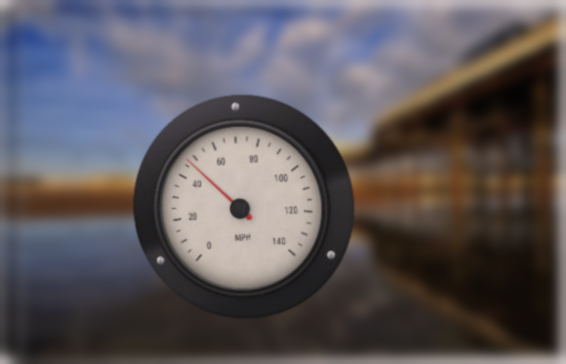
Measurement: 47.5 mph
